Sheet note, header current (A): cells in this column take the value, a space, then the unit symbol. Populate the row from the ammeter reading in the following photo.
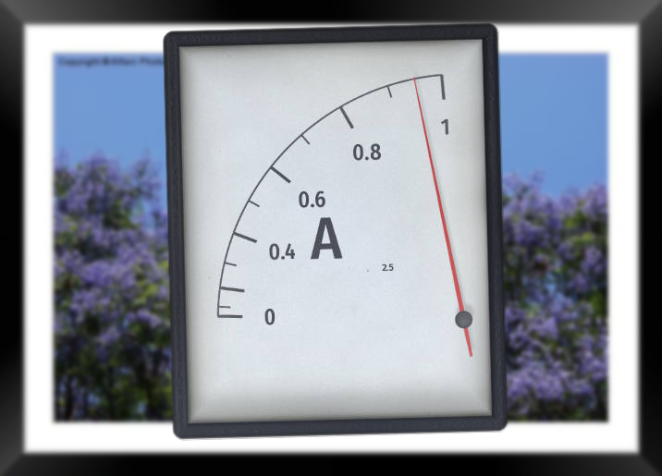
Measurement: 0.95 A
